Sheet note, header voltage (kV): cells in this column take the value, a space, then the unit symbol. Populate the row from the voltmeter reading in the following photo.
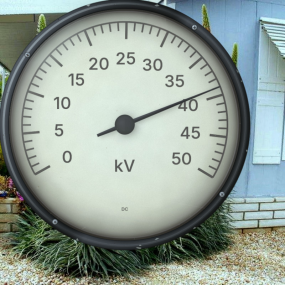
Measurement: 39 kV
